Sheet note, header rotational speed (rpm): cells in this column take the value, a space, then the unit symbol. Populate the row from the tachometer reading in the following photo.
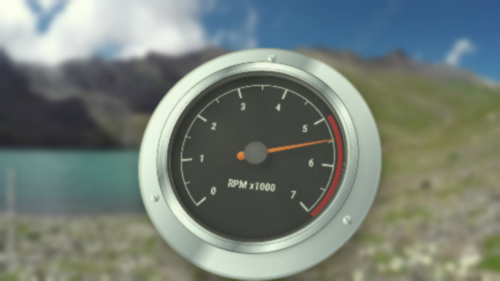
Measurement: 5500 rpm
